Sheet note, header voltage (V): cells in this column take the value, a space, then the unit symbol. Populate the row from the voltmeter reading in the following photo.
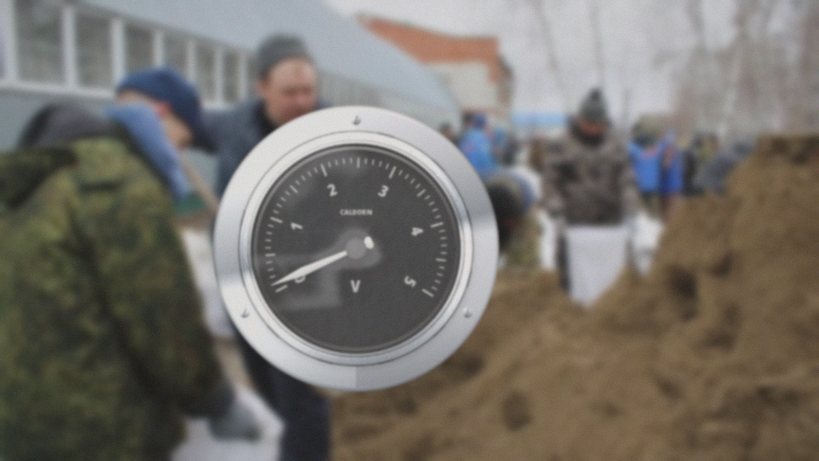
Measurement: 0.1 V
